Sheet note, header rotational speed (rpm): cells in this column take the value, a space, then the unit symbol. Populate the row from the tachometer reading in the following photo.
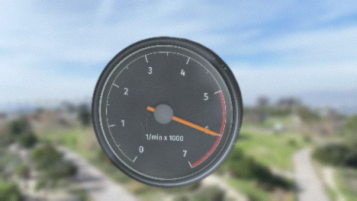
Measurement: 6000 rpm
